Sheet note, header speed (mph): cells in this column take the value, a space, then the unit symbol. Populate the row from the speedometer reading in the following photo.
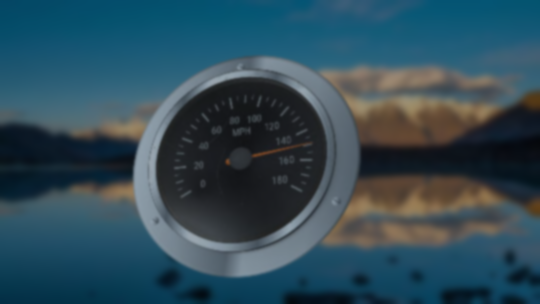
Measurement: 150 mph
